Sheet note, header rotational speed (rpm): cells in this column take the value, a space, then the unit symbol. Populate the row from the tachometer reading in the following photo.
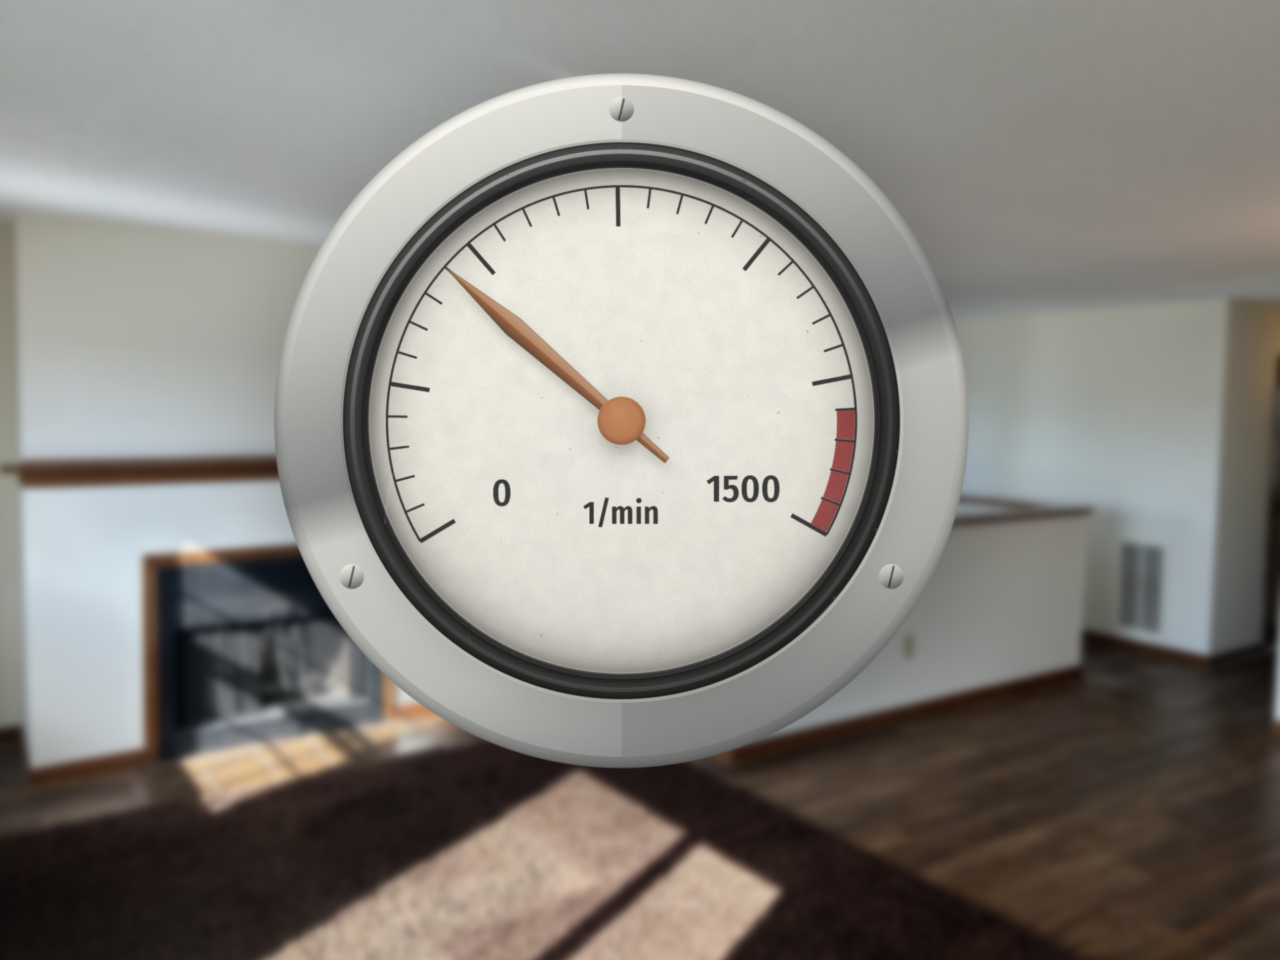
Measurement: 450 rpm
